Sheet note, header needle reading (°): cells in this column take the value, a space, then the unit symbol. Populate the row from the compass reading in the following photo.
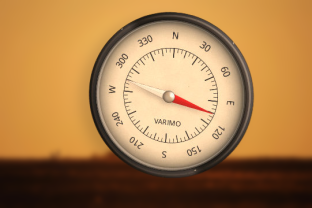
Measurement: 105 °
